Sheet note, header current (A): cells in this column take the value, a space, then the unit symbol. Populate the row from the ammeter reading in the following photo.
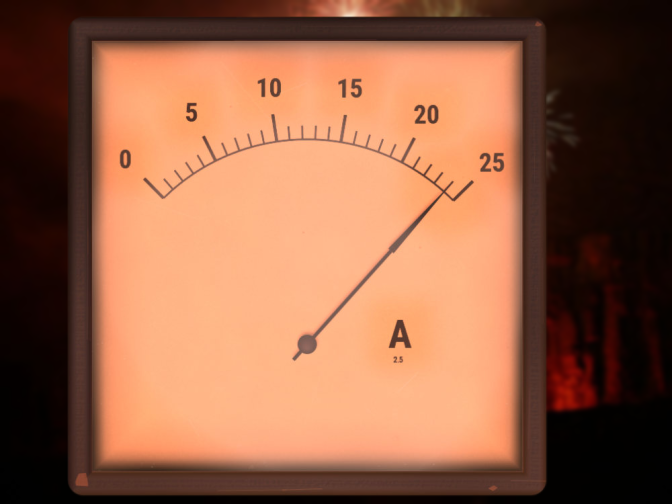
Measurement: 24 A
